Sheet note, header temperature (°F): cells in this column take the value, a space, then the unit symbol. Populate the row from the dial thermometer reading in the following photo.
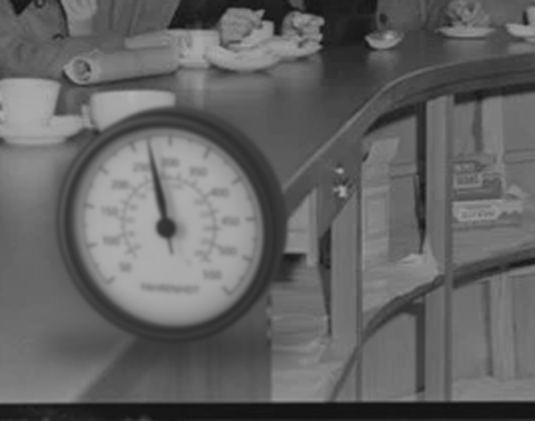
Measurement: 275 °F
